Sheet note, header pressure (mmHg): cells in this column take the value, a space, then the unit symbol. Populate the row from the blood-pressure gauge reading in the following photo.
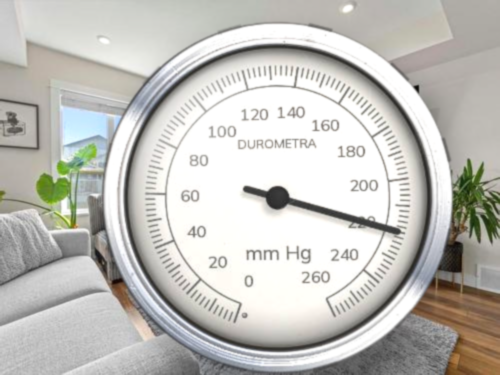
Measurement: 220 mmHg
